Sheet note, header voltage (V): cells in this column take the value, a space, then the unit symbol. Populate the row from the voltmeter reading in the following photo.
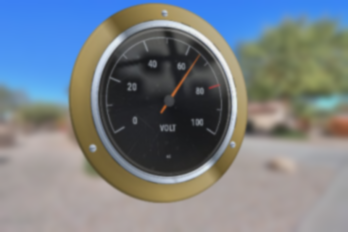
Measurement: 65 V
